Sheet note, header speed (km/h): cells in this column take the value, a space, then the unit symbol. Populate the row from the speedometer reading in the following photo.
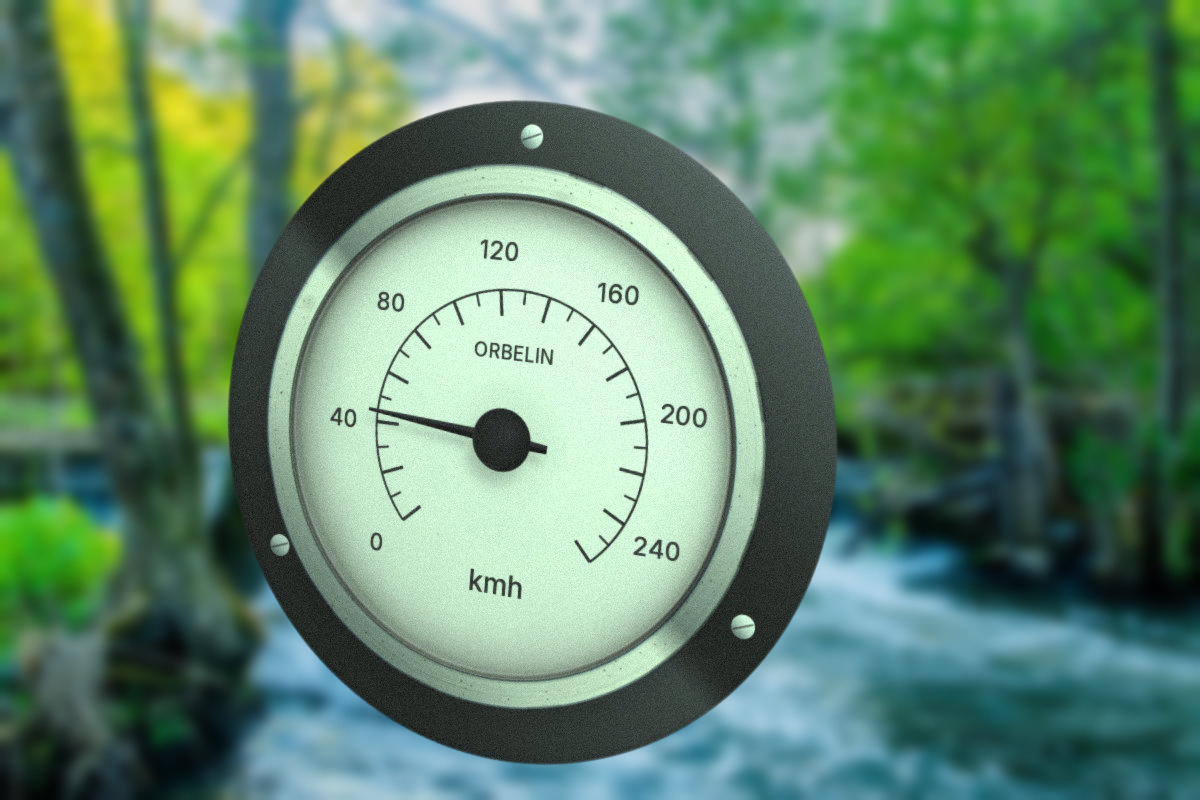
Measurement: 45 km/h
